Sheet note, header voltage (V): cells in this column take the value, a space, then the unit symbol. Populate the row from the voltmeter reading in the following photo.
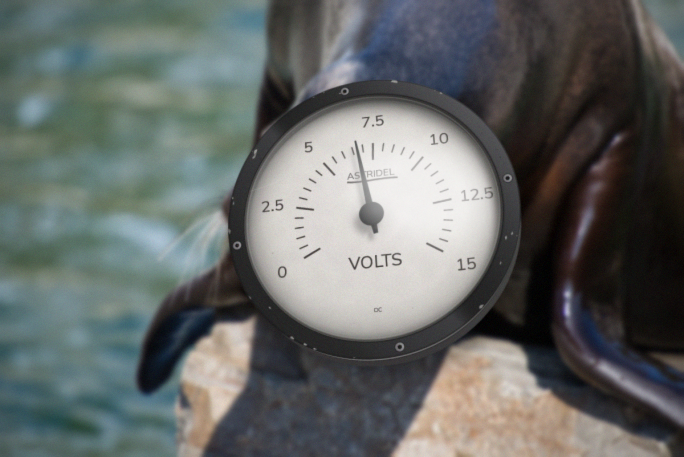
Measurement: 6.75 V
